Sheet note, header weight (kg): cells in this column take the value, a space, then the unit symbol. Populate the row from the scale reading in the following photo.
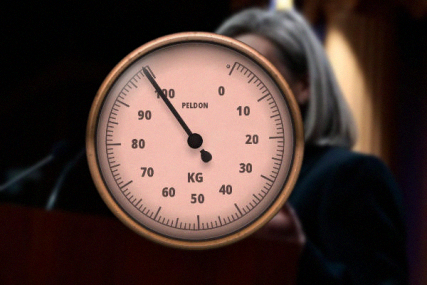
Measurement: 99 kg
